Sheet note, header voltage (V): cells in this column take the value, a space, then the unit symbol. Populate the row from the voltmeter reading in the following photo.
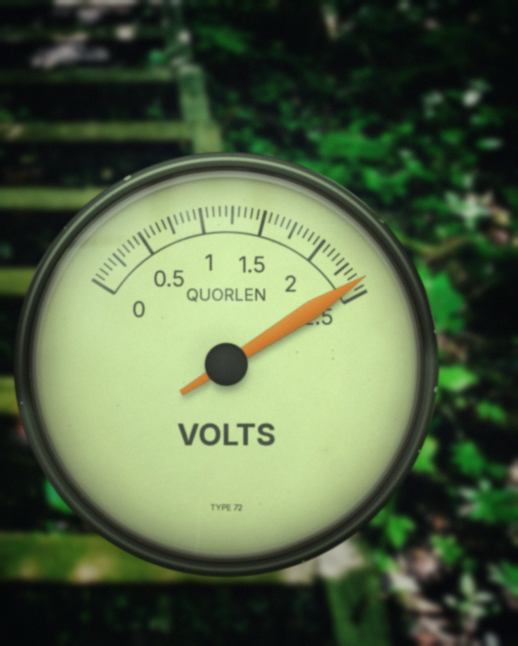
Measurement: 2.4 V
